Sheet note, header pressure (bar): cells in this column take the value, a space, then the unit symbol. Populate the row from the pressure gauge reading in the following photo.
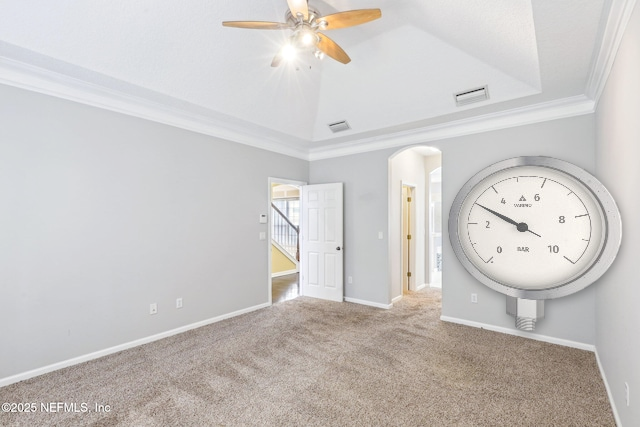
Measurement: 3 bar
